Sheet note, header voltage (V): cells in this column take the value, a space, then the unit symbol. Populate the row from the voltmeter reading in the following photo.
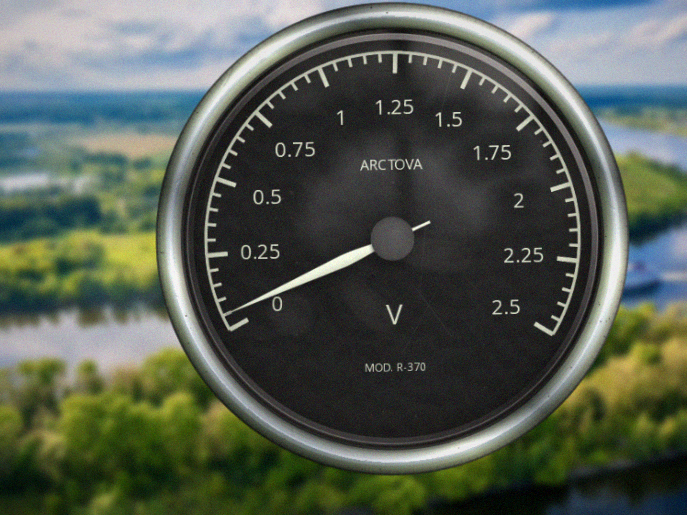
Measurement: 0.05 V
